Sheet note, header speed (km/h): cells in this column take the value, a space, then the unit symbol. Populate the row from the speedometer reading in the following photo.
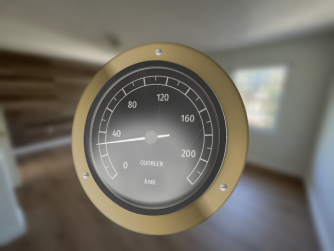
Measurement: 30 km/h
